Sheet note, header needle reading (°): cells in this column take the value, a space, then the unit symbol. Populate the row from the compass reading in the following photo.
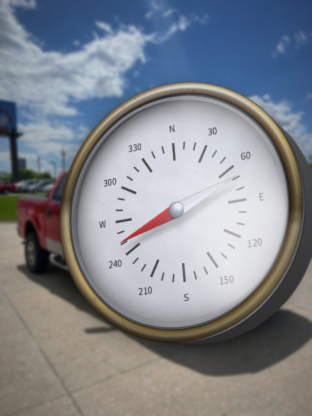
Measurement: 250 °
